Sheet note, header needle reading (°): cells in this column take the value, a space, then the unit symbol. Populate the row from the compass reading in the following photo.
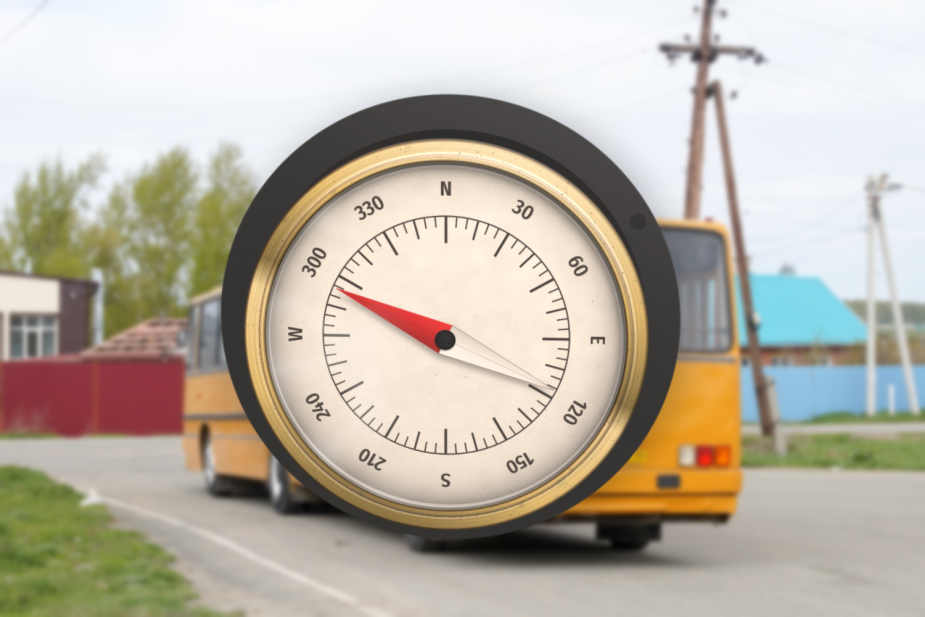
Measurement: 295 °
